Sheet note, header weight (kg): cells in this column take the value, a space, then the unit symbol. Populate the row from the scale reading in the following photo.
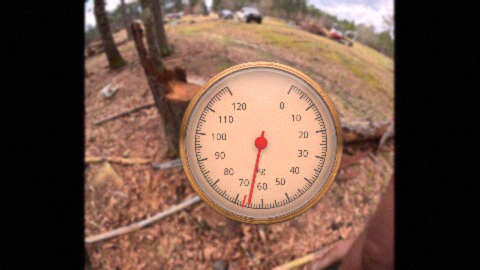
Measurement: 65 kg
